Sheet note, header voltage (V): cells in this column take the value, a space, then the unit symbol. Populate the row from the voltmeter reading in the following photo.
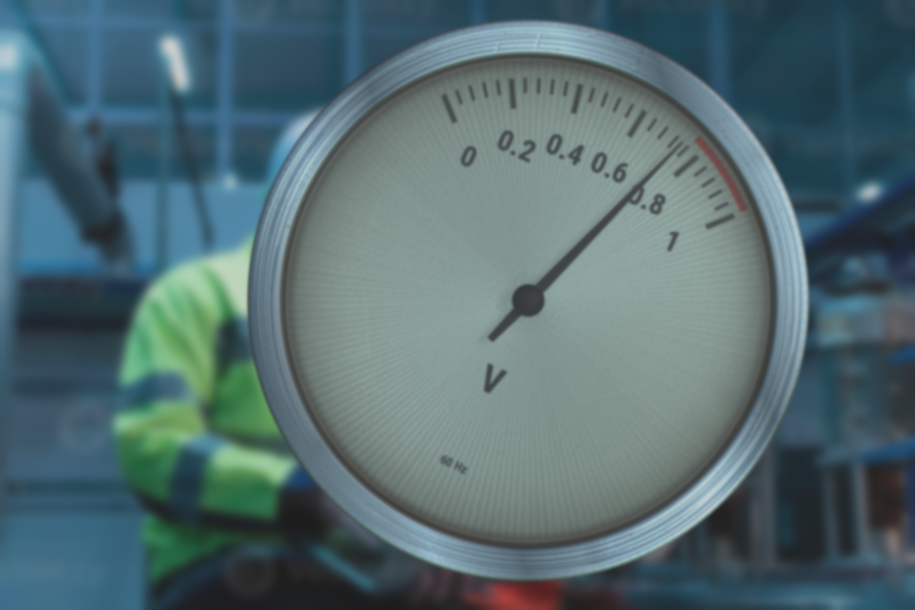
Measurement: 0.74 V
